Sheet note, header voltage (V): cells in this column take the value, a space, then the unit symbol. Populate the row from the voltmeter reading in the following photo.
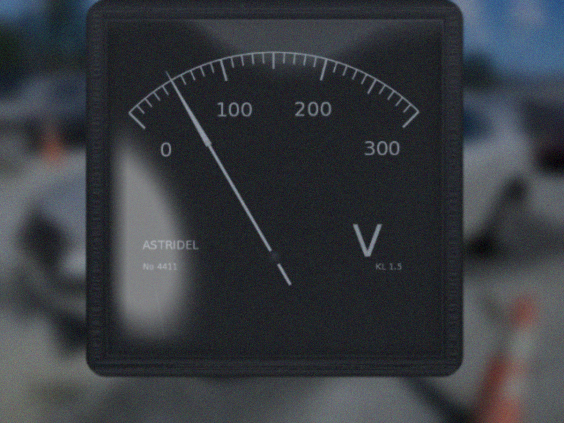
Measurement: 50 V
